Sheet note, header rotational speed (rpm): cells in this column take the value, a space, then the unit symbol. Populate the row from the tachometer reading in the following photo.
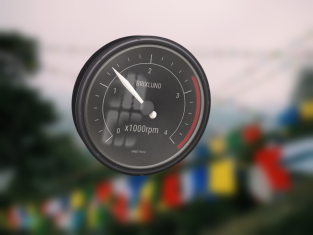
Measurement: 1300 rpm
